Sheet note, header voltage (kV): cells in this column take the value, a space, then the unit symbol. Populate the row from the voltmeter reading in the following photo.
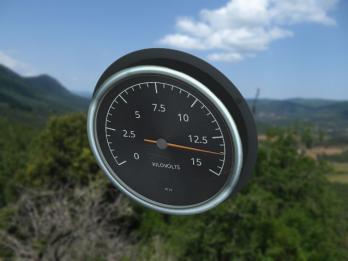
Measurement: 13.5 kV
